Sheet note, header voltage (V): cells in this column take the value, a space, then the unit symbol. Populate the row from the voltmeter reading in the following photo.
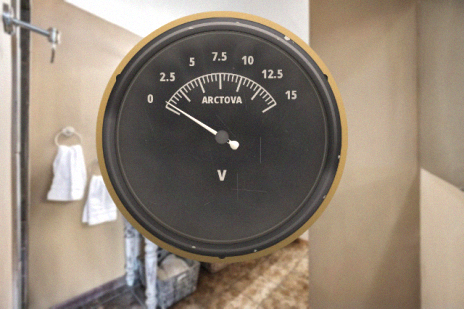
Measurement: 0.5 V
